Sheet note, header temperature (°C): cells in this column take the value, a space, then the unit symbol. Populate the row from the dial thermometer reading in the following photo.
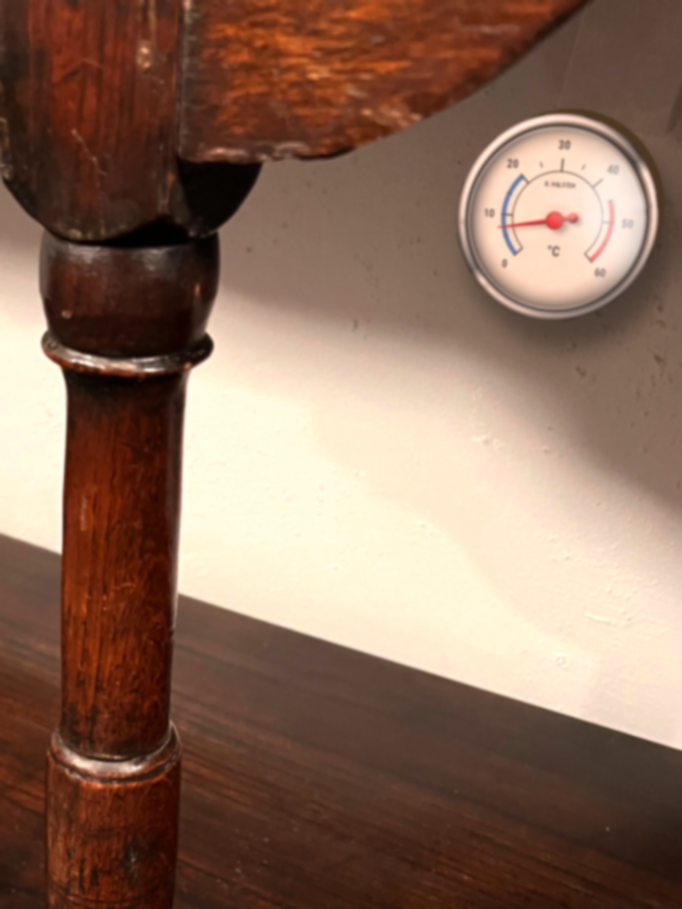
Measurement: 7.5 °C
